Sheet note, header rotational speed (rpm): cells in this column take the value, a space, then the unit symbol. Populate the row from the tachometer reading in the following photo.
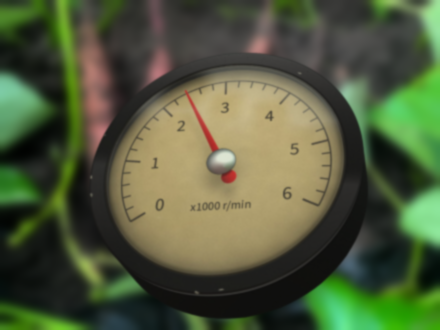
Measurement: 2400 rpm
